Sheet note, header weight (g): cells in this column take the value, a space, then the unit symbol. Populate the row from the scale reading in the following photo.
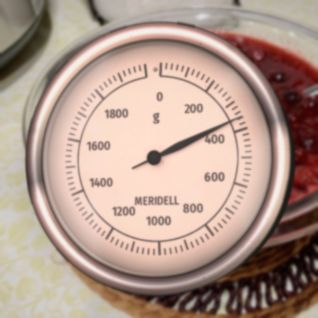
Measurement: 360 g
